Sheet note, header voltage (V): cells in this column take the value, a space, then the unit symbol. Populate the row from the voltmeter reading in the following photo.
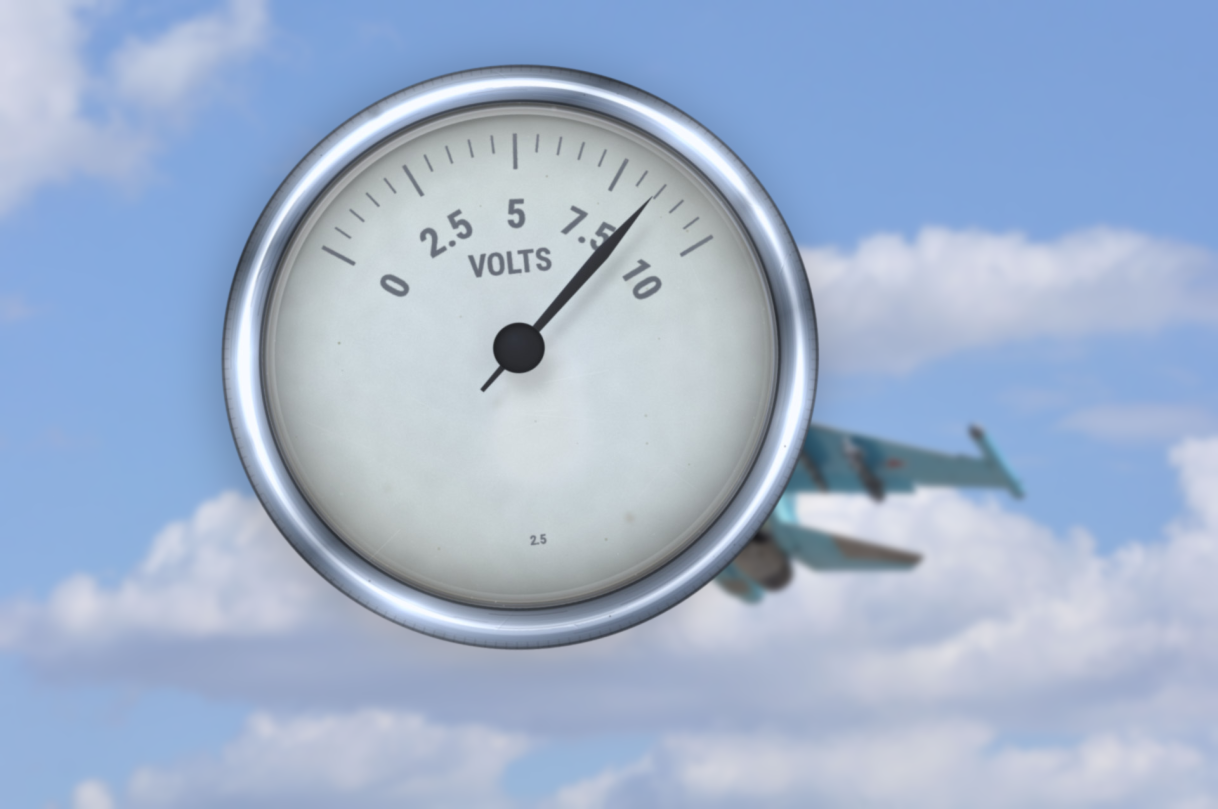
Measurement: 8.5 V
